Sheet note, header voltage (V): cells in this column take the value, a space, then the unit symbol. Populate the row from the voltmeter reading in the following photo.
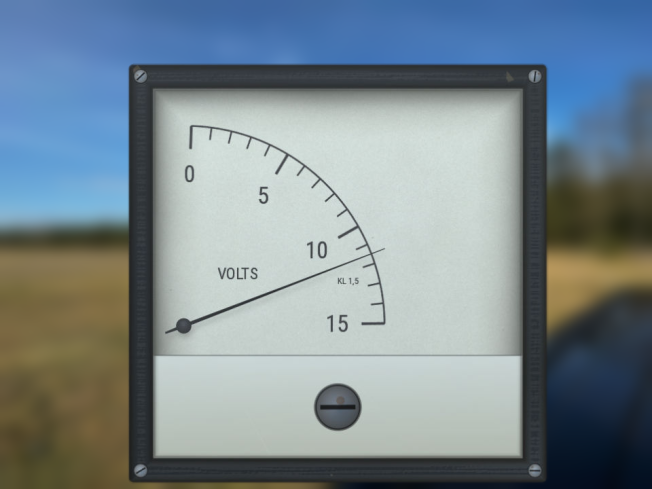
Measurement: 11.5 V
